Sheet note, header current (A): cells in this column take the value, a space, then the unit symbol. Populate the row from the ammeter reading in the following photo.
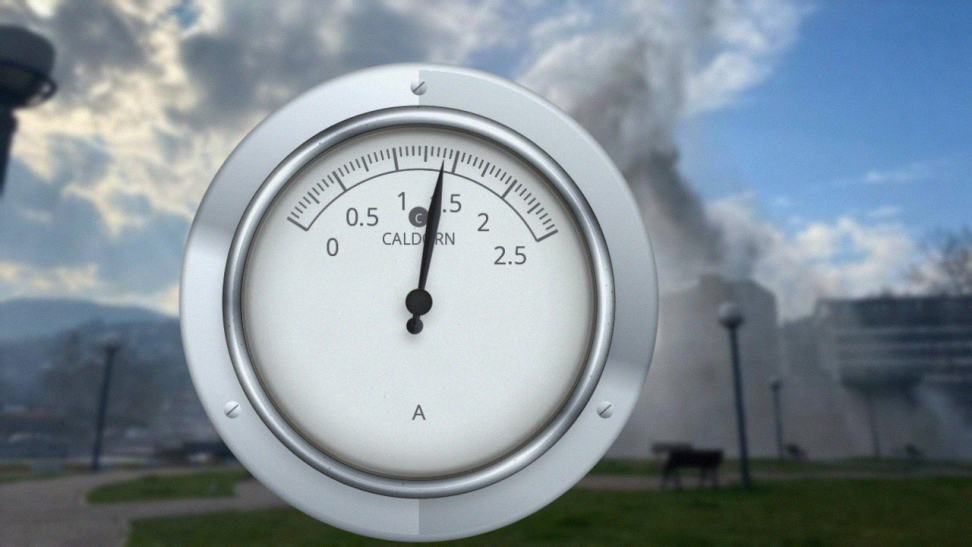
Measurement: 1.4 A
